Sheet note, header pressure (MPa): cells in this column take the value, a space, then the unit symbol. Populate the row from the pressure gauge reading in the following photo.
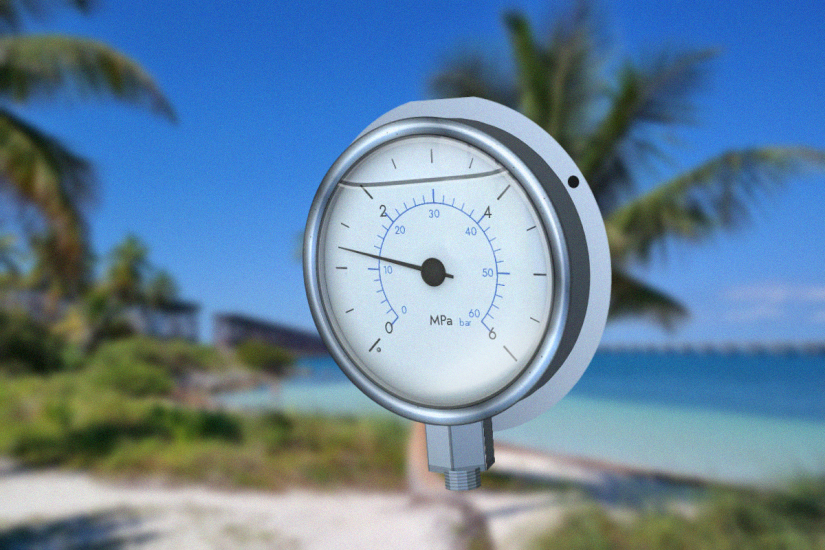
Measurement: 1.25 MPa
